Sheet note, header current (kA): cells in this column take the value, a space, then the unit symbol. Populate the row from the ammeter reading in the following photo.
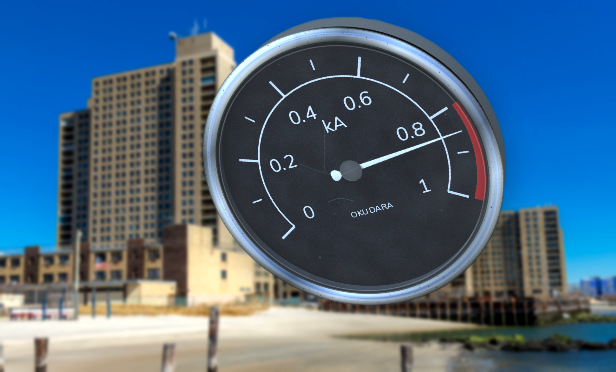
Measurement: 0.85 kA
